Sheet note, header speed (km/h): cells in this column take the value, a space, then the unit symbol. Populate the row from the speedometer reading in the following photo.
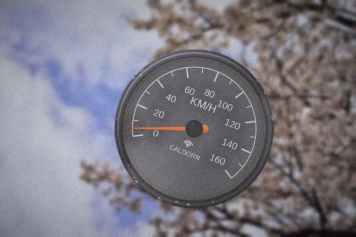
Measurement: 5 km/h
